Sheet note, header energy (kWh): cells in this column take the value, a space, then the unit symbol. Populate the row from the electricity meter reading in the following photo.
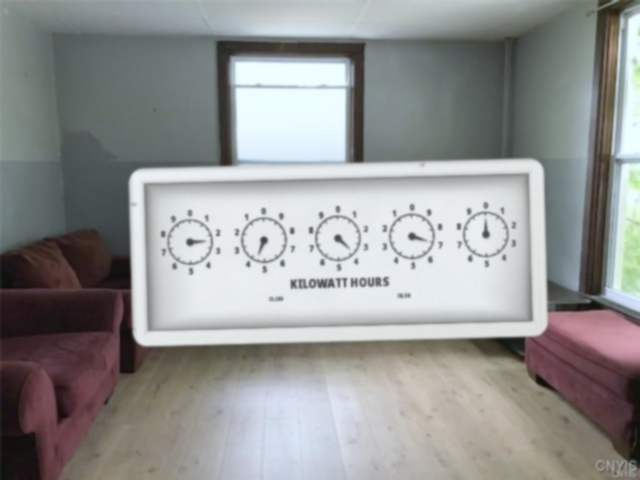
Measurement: 24370 kWh
